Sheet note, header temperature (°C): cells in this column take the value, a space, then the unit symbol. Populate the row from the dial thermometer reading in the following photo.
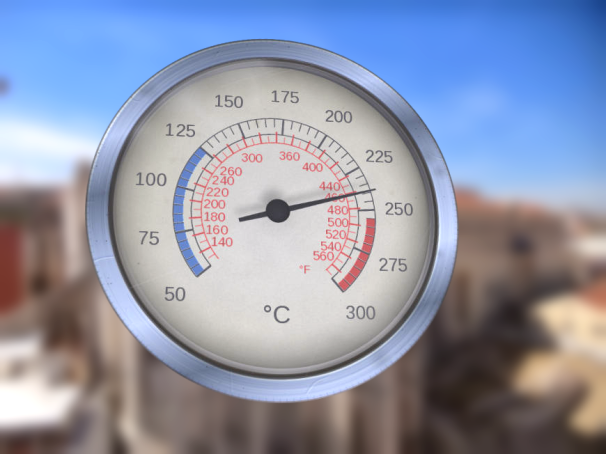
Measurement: 240 °C
